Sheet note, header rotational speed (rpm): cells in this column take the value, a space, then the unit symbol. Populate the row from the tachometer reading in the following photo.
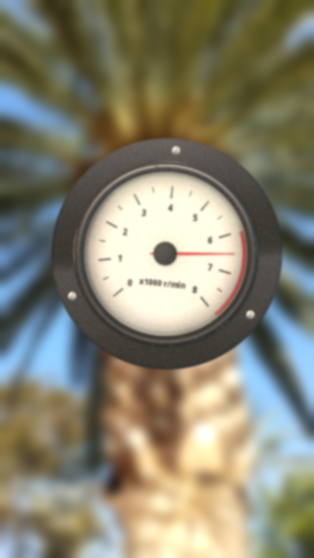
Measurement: 6500 rpm
